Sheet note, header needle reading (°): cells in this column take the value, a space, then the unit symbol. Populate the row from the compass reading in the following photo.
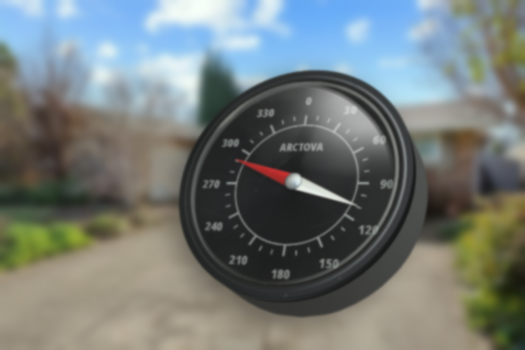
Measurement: 290 °
